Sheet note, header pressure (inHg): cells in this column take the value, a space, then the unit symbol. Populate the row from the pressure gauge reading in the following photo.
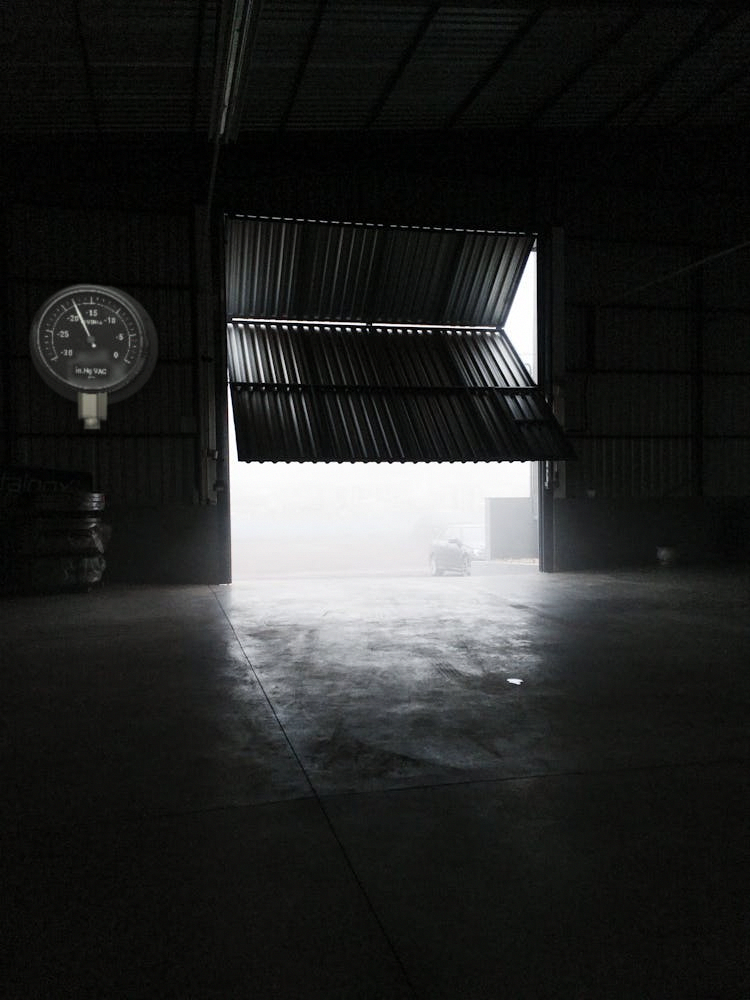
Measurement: -18 inHg
